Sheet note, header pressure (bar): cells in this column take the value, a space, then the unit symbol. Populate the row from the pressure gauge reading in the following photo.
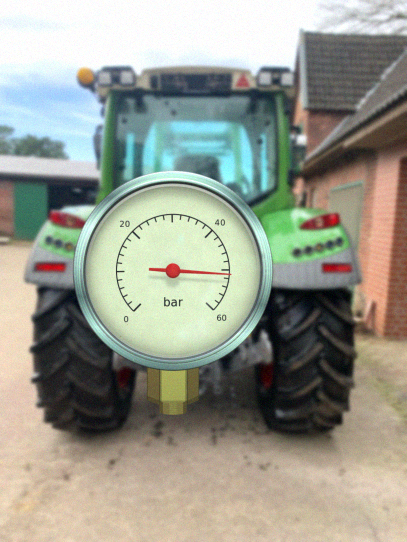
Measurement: 51 bar
